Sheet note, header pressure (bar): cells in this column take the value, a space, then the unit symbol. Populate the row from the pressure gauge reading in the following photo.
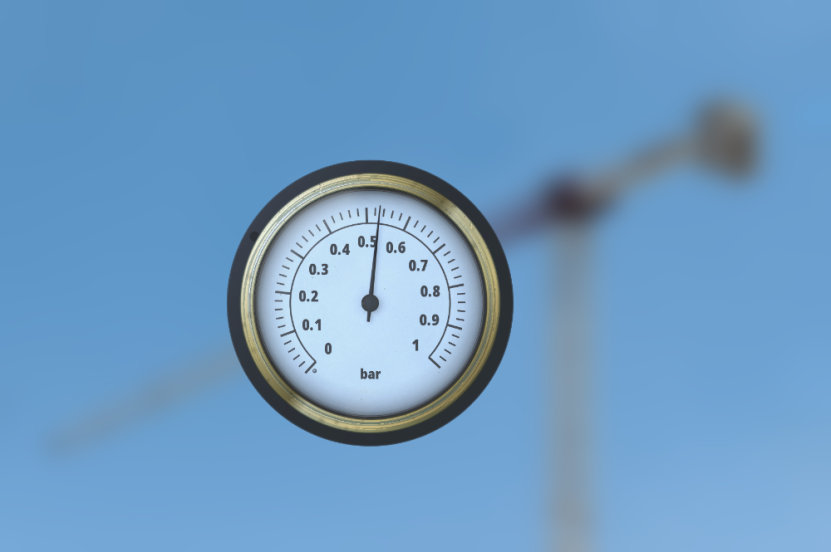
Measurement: 0.53 bar
